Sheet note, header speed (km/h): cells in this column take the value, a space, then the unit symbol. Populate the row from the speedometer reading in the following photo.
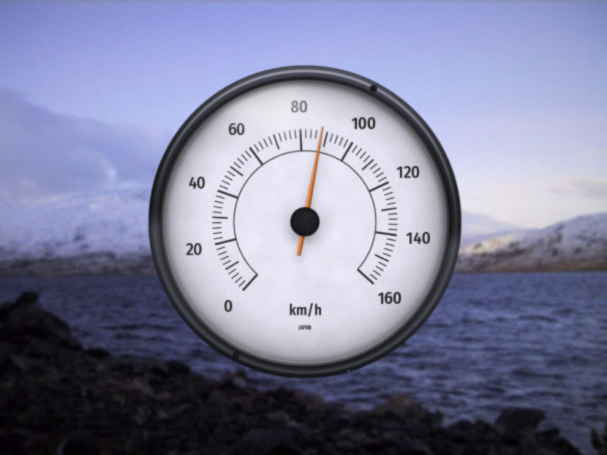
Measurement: 88 km/h
